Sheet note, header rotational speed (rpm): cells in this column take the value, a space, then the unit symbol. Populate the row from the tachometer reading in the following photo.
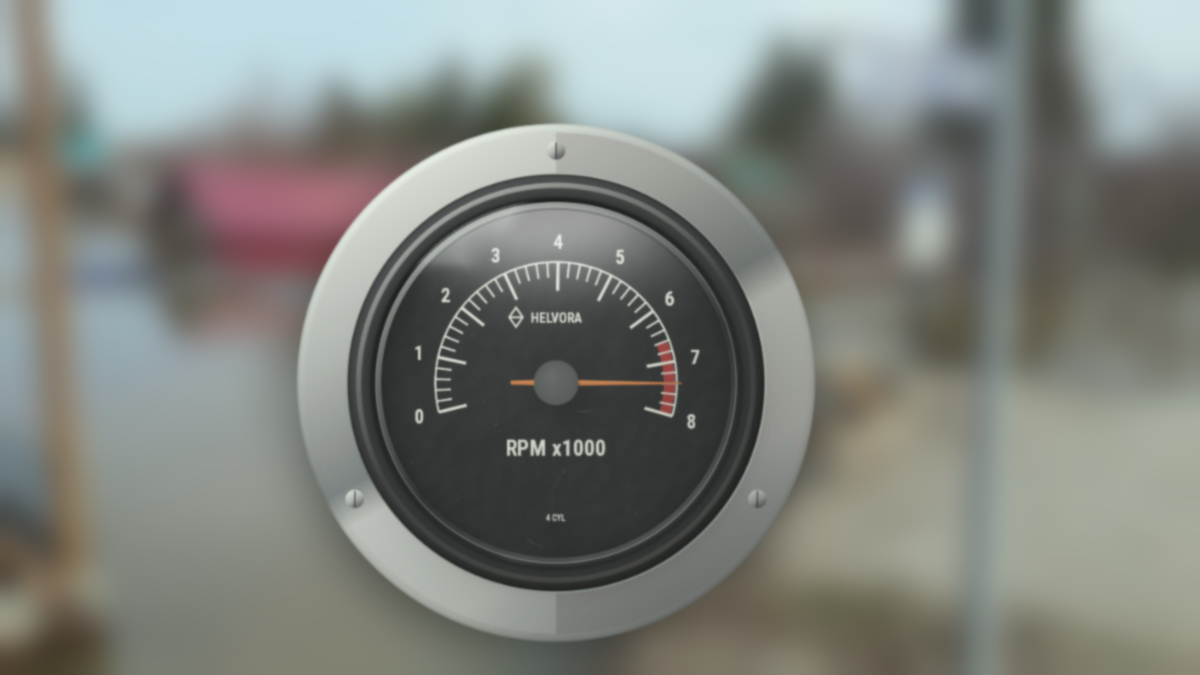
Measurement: 7400 rpm
